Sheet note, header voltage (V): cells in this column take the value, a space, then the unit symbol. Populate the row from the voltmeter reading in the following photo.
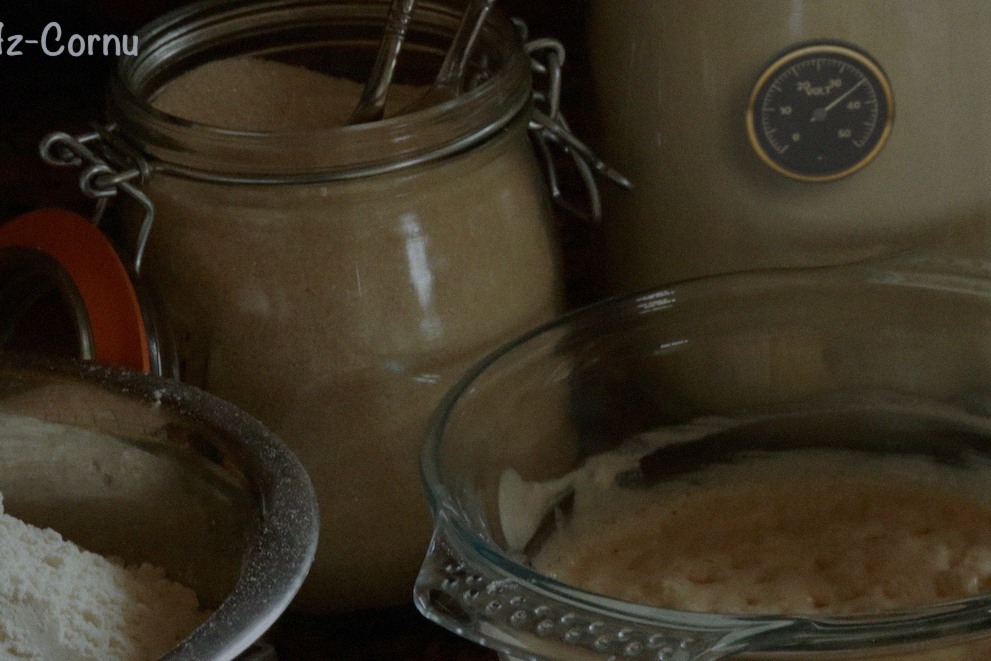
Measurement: 35 V
